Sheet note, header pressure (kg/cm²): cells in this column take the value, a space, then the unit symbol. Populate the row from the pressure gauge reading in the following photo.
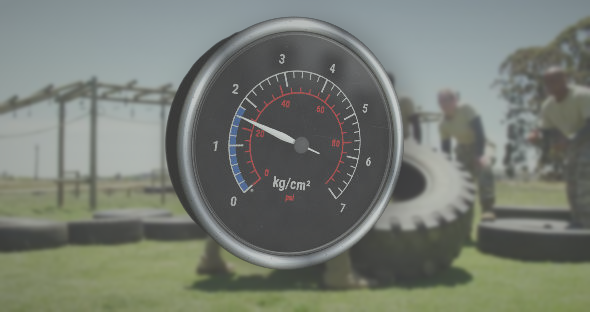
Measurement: 1.6 kg/cm²
